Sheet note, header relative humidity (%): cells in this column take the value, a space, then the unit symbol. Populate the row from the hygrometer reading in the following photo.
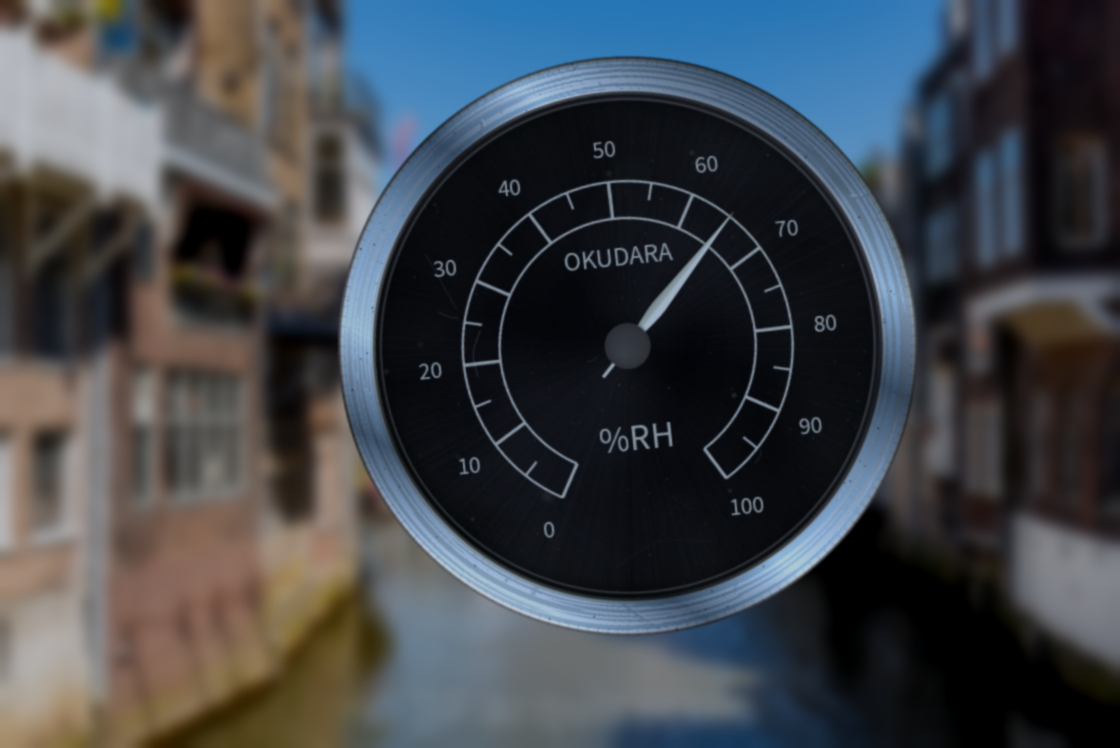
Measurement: 65 %
